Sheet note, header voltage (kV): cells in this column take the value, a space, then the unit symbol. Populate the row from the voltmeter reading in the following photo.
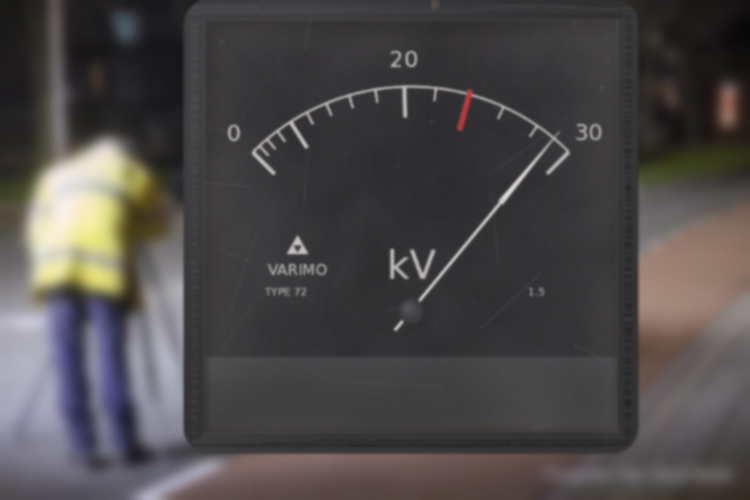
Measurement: 29 kV
